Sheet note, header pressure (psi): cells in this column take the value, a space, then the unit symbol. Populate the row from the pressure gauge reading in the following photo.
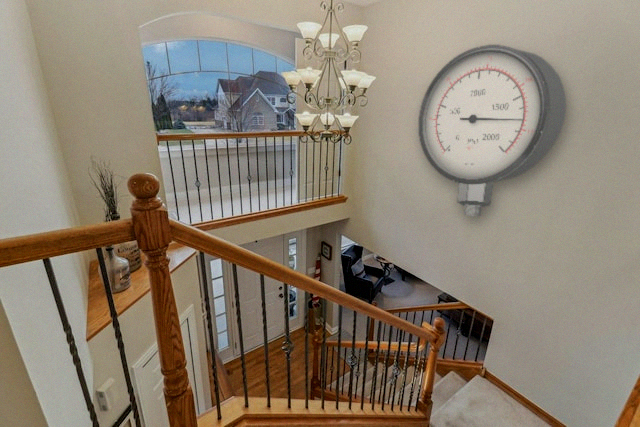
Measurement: 1700 psi
